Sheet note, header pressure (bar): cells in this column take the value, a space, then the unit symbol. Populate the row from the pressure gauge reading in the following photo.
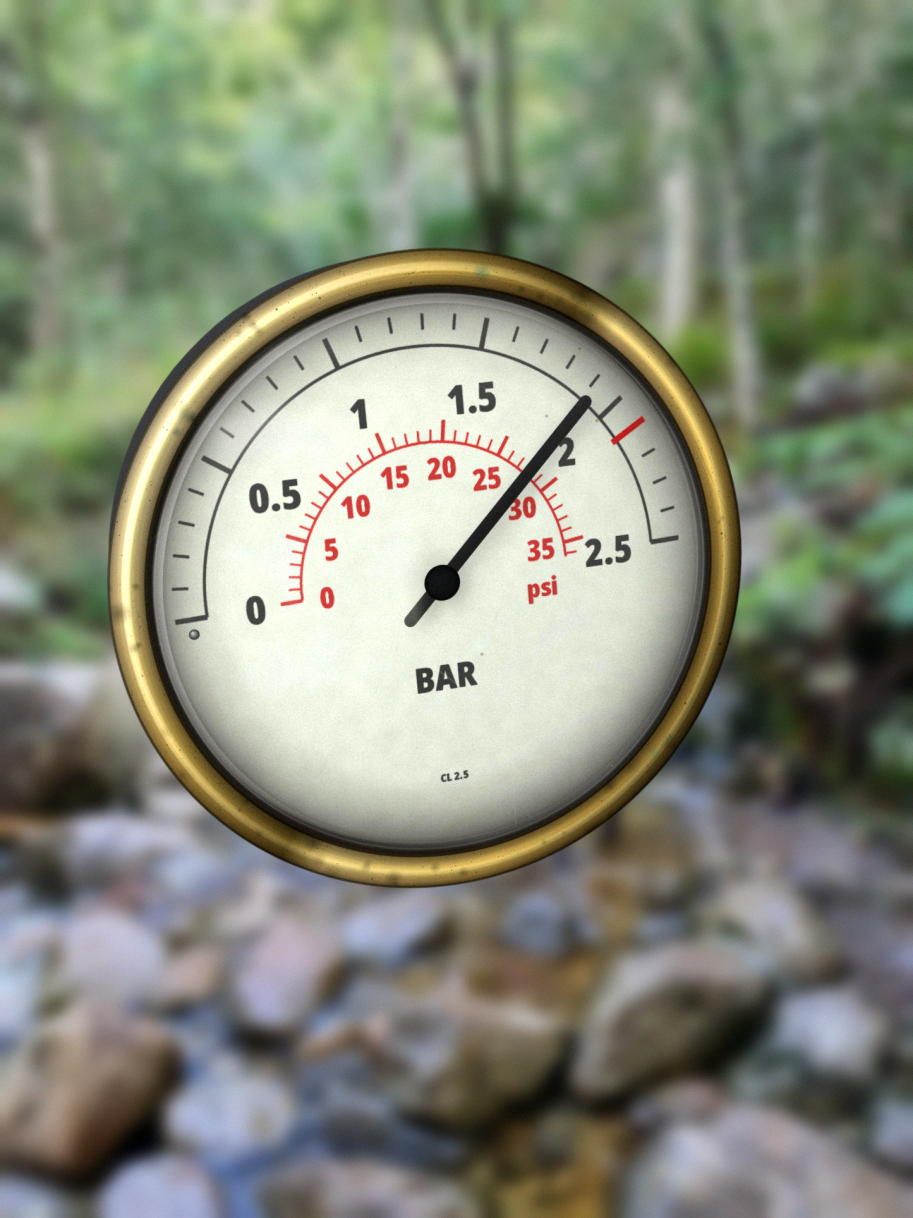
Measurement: 1.9 bar
